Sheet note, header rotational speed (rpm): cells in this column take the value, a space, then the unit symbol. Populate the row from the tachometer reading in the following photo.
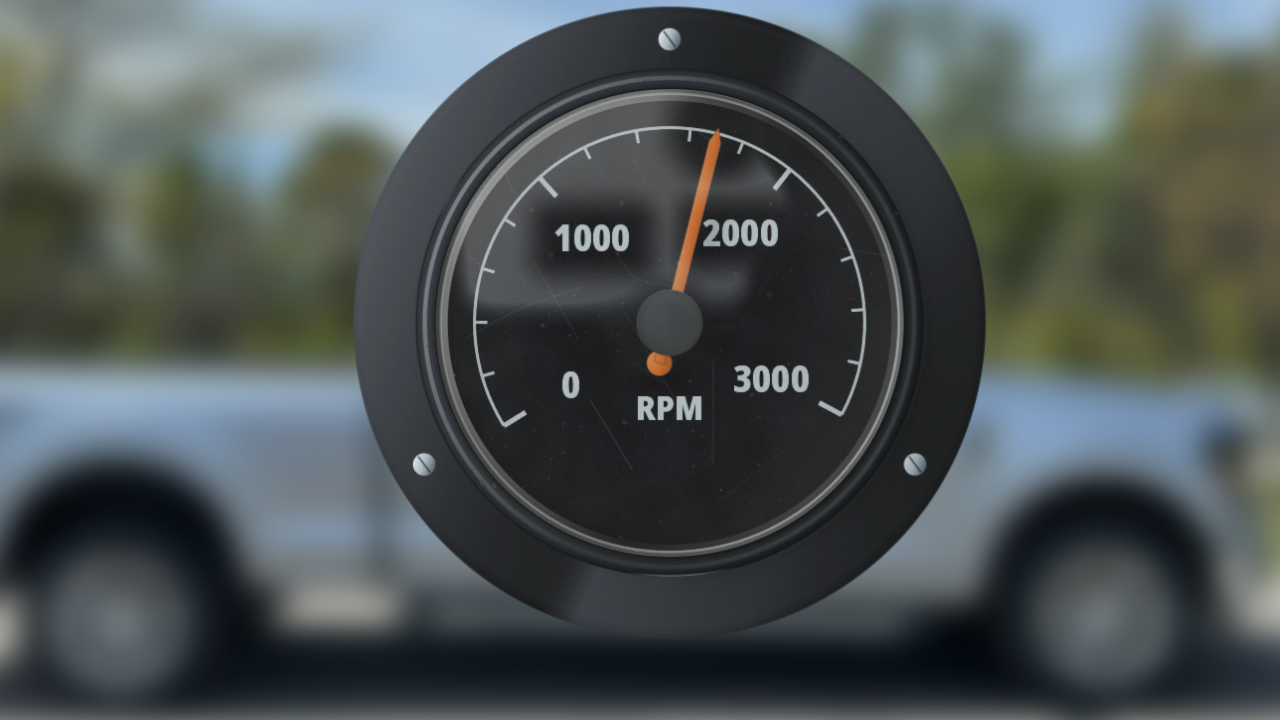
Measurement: 1700 rpm
